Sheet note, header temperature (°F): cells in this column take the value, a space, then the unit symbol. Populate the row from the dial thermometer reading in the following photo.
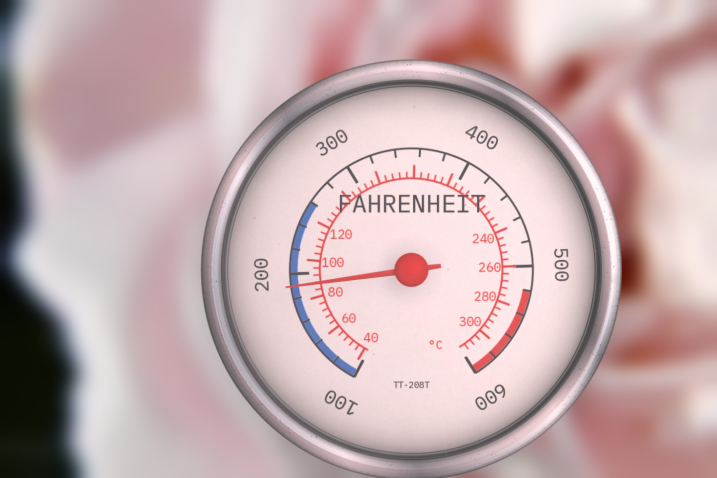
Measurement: 190 °F
